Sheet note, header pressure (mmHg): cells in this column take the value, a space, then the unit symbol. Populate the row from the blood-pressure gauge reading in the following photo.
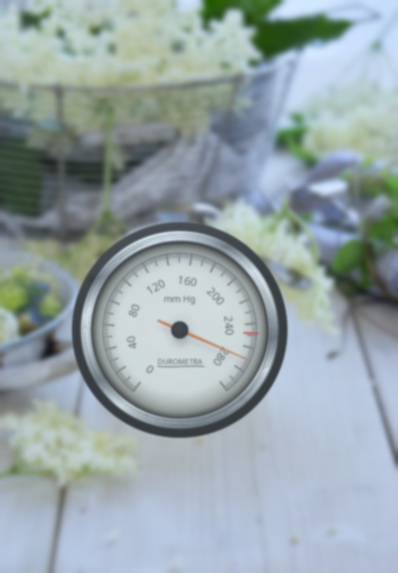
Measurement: 270 mmHg
